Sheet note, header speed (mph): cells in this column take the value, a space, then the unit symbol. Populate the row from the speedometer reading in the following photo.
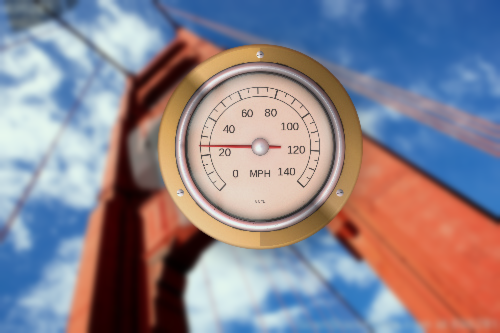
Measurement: 25 mph
